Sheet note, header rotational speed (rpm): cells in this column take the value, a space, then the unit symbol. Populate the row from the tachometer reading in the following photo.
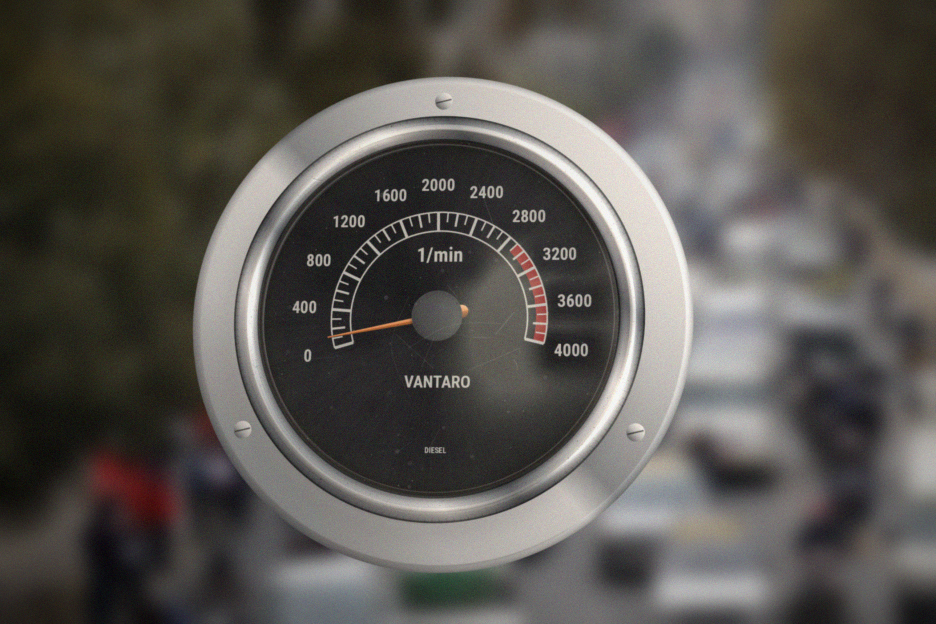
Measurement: 100 rpm
